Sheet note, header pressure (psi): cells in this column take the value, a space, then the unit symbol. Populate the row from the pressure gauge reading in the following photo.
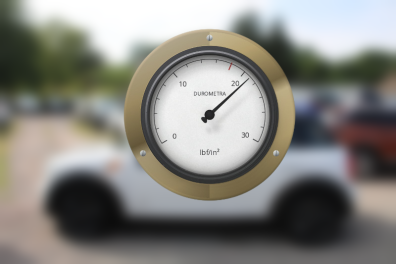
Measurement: 21 psi
